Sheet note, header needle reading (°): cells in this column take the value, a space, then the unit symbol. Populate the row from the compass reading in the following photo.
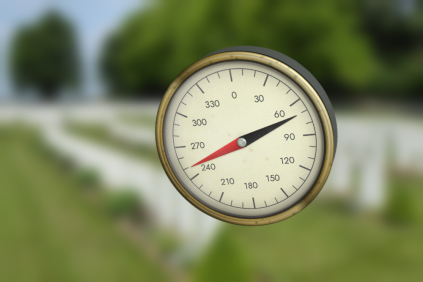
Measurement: 250 °
